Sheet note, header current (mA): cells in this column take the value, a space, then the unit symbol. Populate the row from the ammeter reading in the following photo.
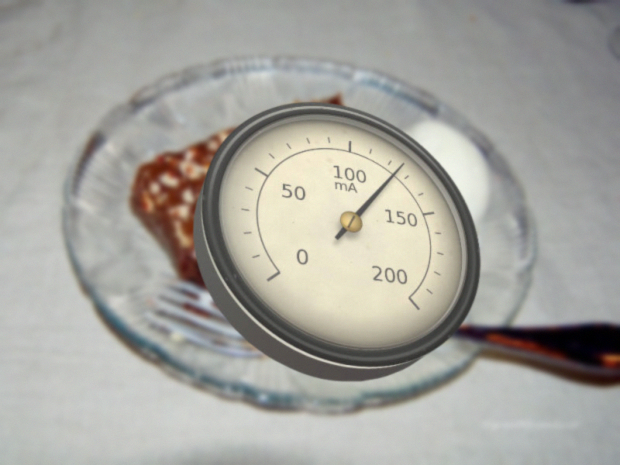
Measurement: 125 mA
